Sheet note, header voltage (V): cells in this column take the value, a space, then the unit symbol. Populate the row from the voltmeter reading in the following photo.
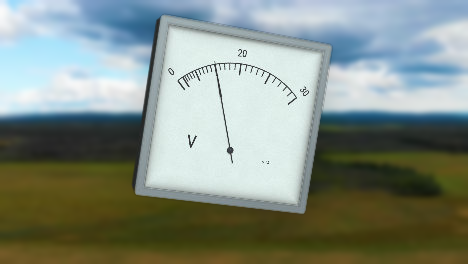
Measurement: 15 V
